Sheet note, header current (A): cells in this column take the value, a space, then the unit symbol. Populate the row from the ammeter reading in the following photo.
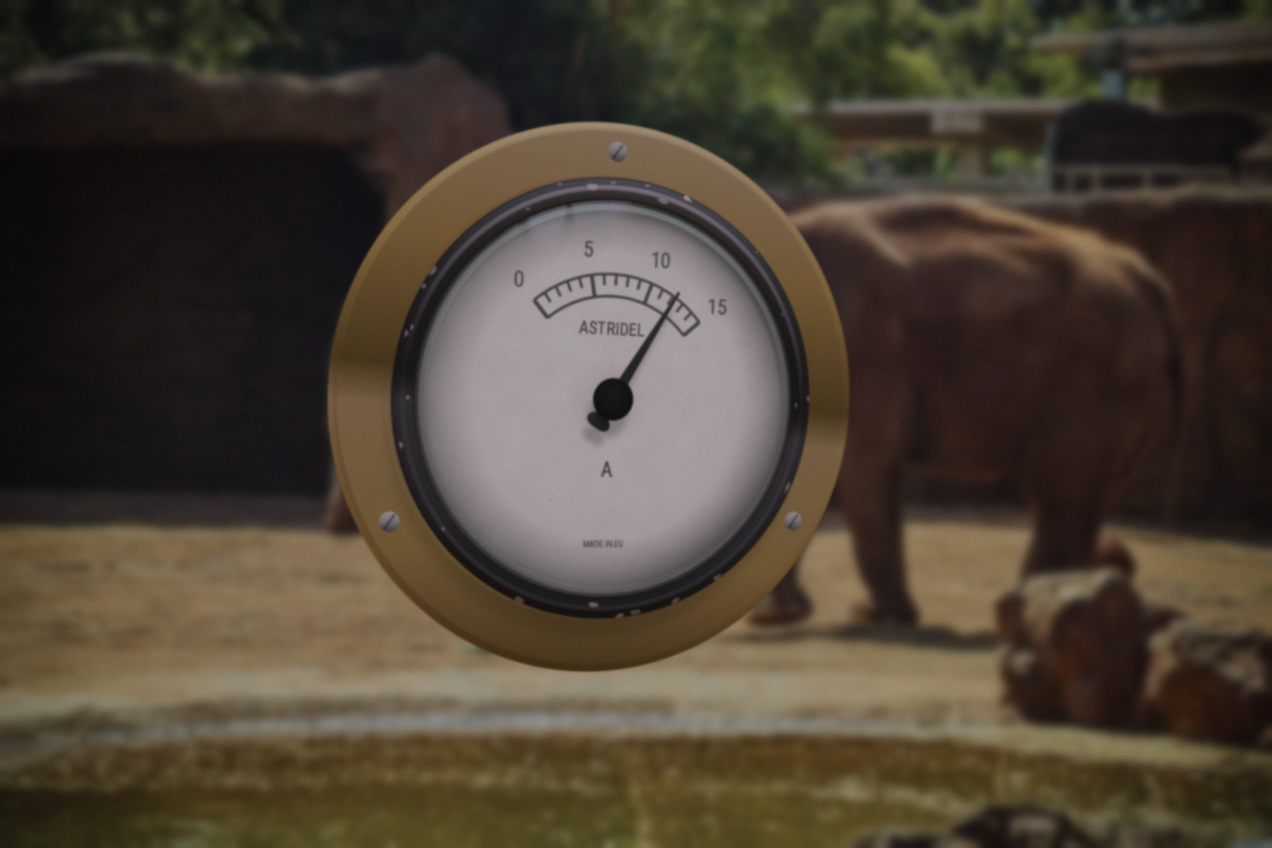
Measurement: 12 A
